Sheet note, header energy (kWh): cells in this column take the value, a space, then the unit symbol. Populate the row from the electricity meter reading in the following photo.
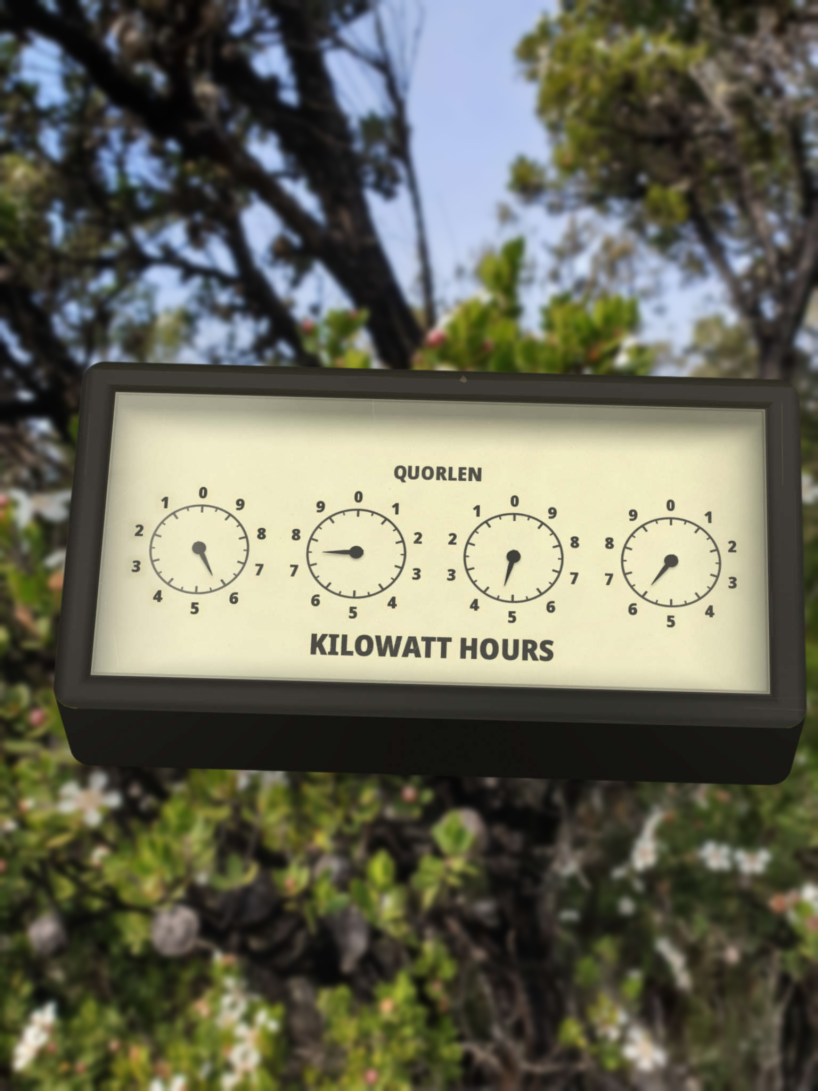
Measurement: 5746 kWh
